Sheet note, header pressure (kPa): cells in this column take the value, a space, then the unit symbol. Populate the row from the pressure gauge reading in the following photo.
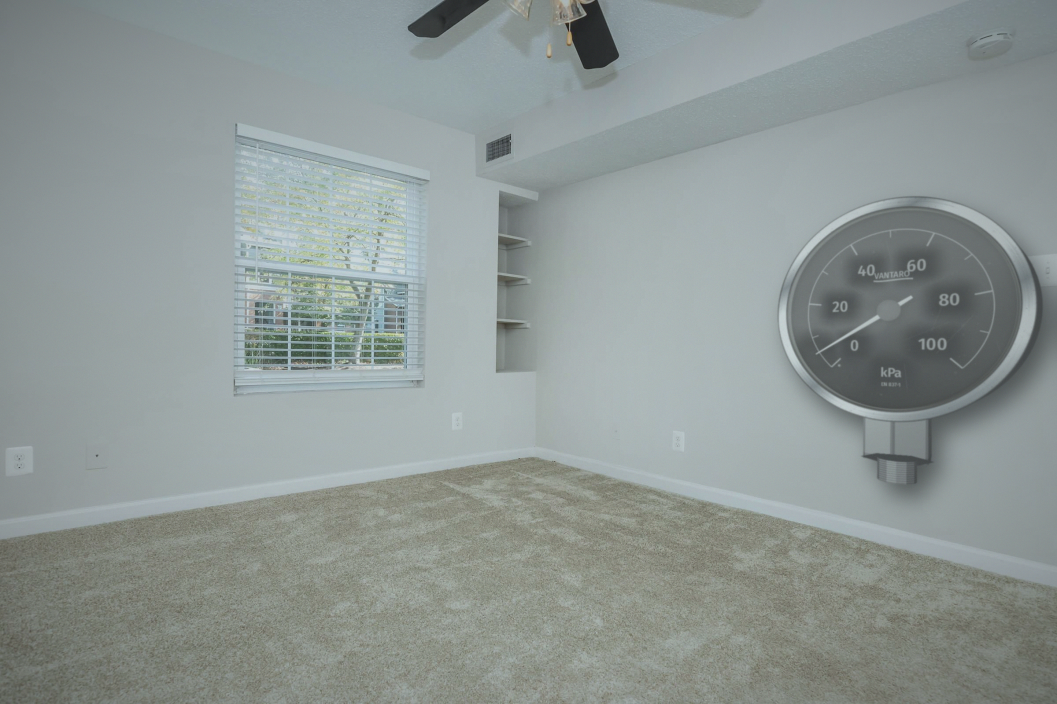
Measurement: 5 kPa
